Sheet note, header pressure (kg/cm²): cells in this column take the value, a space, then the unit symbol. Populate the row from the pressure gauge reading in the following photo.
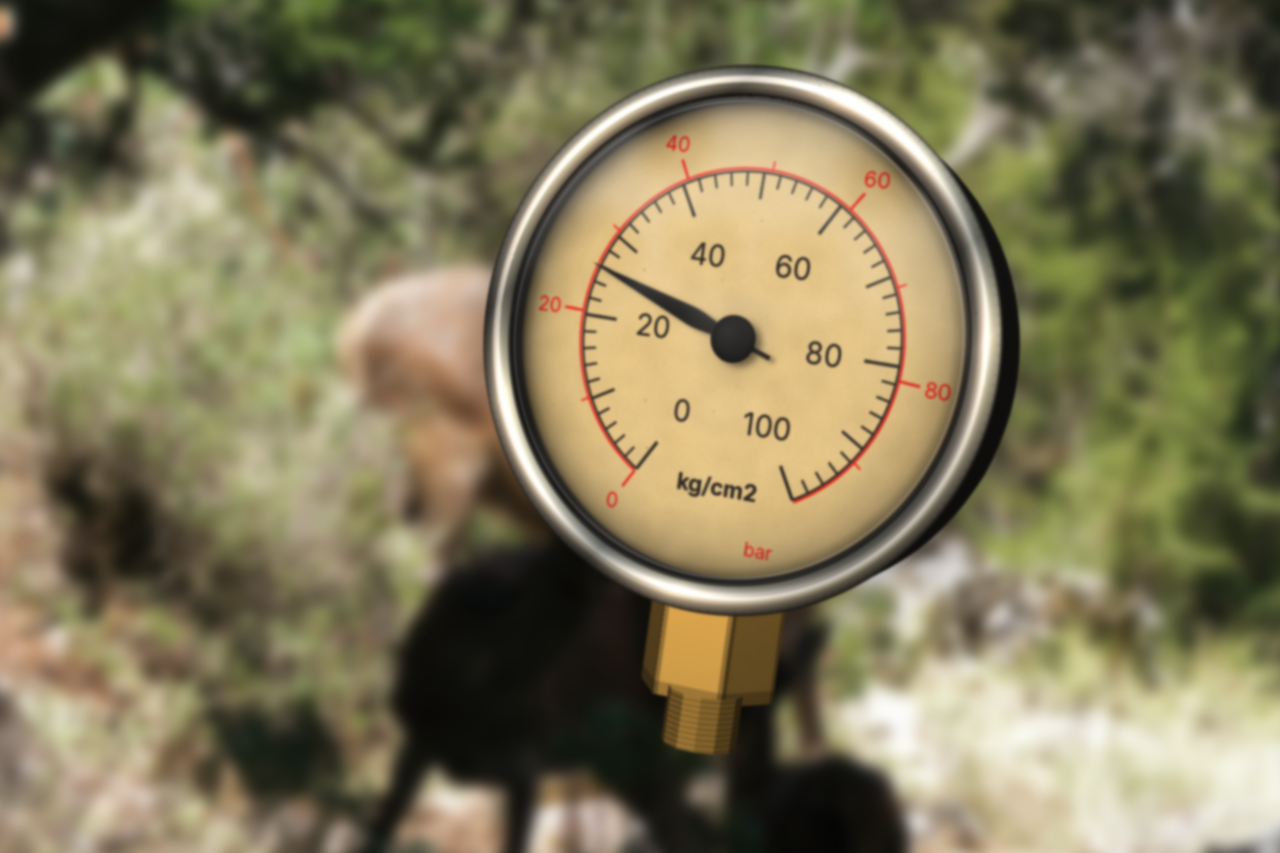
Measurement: 26 kg/cm²
